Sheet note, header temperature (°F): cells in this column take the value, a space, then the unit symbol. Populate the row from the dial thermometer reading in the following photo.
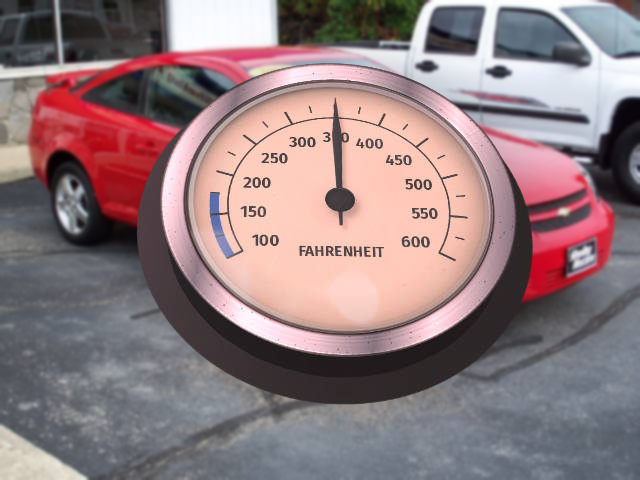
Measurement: 350 °F
